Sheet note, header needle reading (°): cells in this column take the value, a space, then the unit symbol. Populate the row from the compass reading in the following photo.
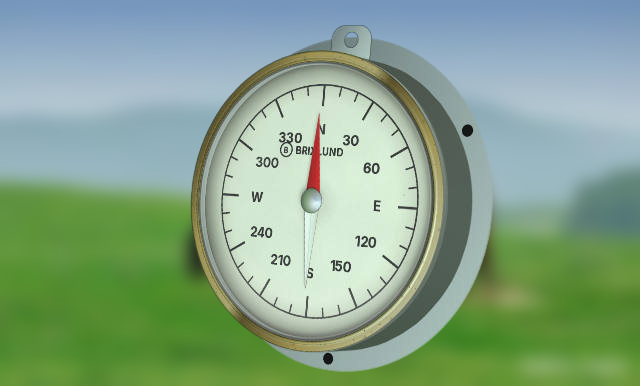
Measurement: 0 °
